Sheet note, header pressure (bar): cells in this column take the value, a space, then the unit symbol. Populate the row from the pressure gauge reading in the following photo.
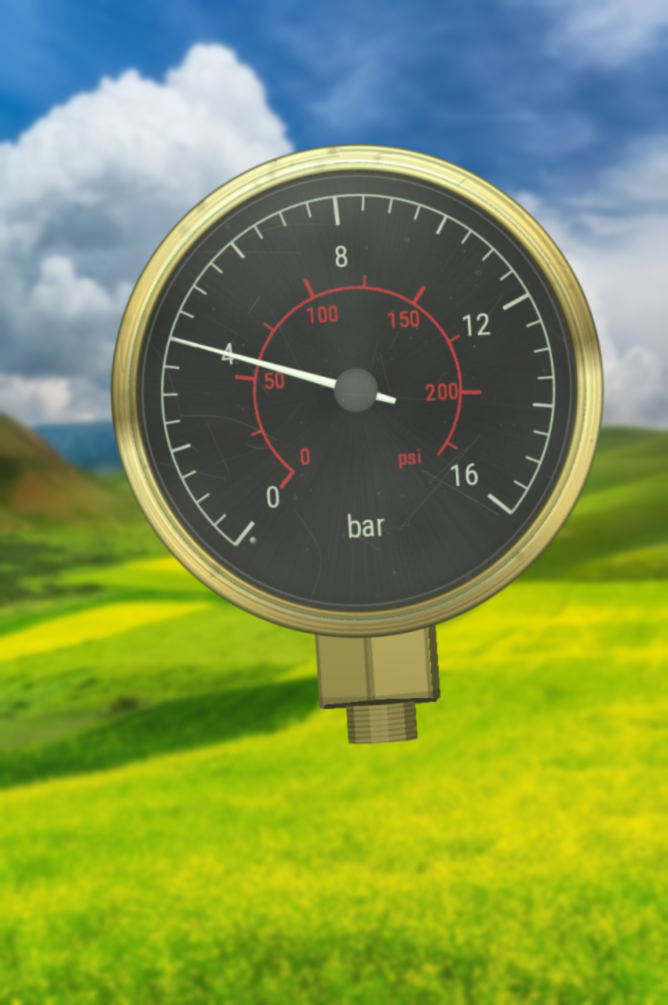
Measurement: 4 bar
